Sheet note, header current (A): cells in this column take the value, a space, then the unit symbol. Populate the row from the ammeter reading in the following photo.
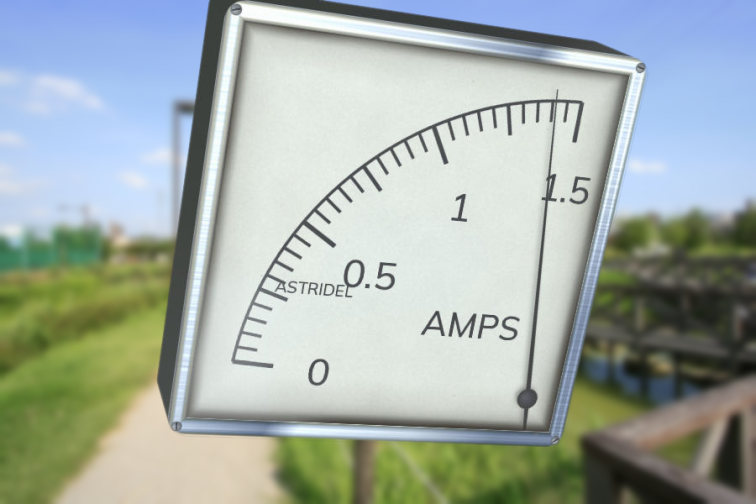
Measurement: 1.4 A
